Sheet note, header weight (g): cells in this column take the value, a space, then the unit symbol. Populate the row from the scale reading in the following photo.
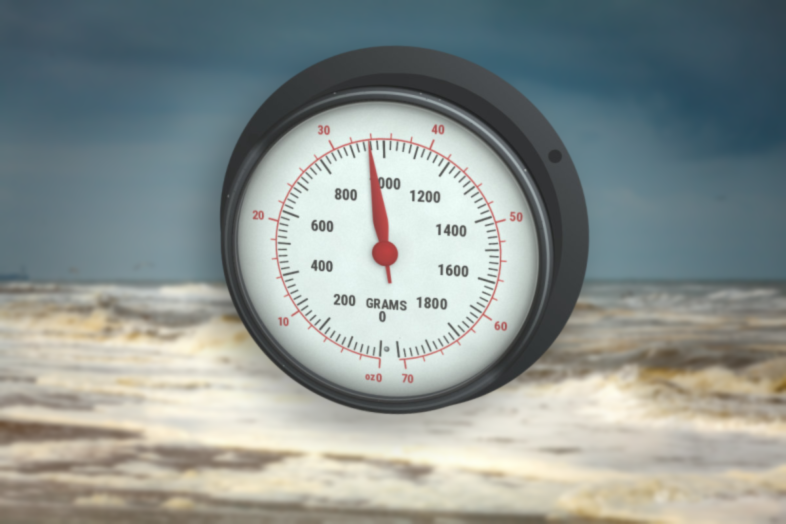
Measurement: 960 g
